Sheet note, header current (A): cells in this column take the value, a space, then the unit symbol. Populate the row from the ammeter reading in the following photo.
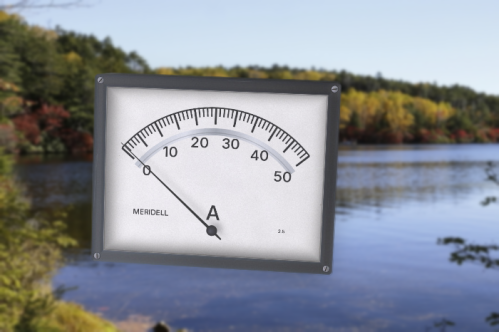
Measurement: 1 A
